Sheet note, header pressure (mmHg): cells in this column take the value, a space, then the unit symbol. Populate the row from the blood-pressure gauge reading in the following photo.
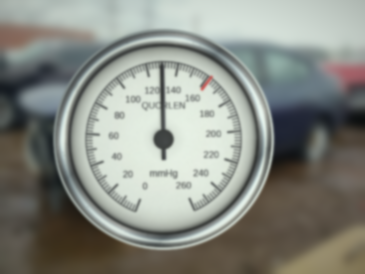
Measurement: 130 mmHg
